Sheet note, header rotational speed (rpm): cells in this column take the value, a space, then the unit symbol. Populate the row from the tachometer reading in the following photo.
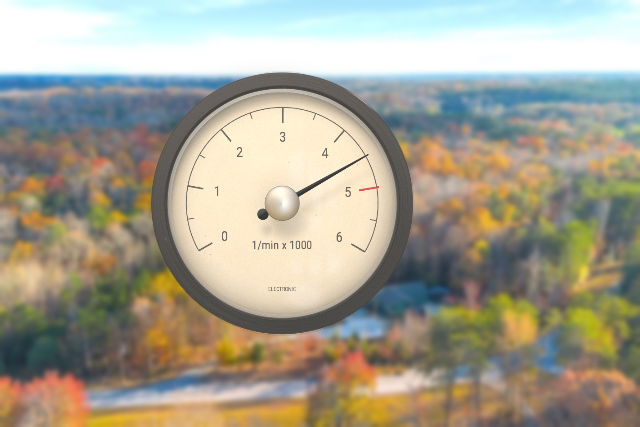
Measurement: 4500 rpm
